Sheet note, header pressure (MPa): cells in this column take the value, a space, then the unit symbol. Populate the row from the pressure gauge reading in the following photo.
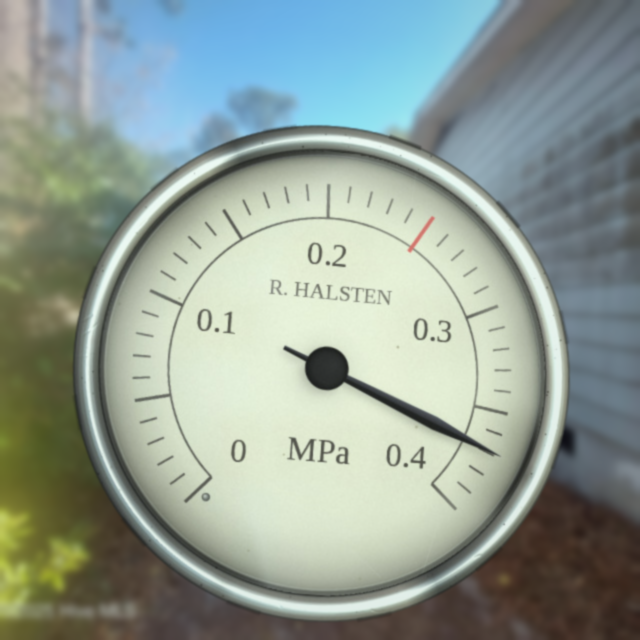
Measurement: 0.37 MPa
